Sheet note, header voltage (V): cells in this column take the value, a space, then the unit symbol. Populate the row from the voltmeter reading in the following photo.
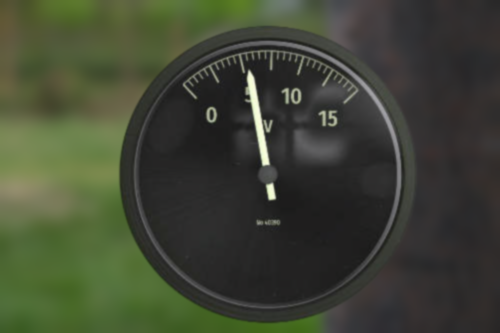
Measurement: 5.5 V
